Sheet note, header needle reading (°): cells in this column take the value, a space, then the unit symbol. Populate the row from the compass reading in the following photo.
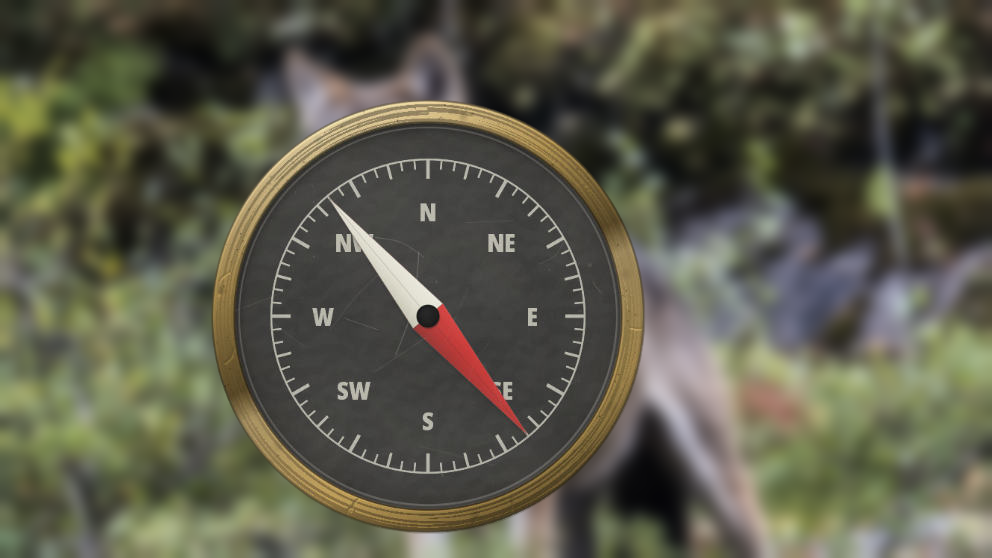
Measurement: 140 °
